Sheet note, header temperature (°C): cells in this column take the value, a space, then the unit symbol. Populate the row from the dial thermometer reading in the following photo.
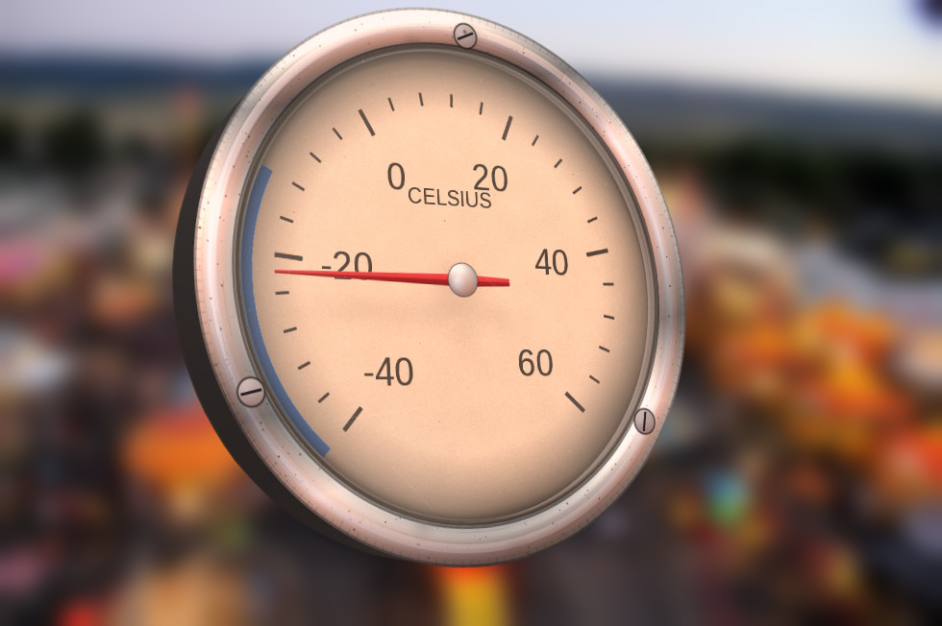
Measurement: -22 °C
